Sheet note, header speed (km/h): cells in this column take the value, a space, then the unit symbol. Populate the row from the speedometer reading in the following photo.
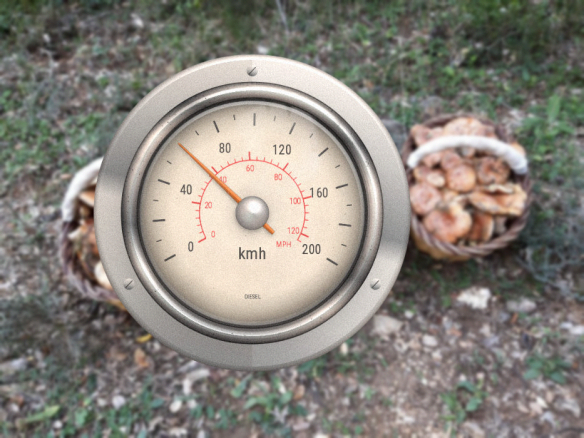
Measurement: 60 km/h
